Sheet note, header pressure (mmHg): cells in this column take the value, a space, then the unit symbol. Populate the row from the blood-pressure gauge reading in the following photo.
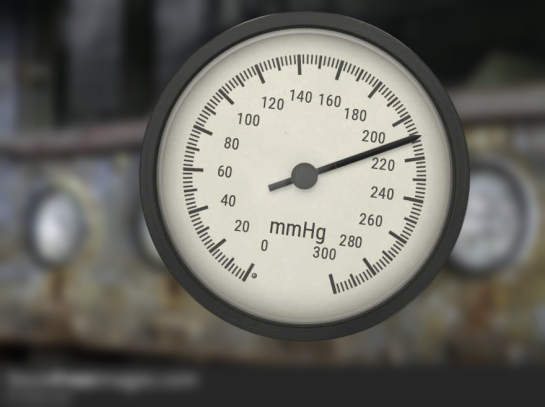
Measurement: 210 mmHg
